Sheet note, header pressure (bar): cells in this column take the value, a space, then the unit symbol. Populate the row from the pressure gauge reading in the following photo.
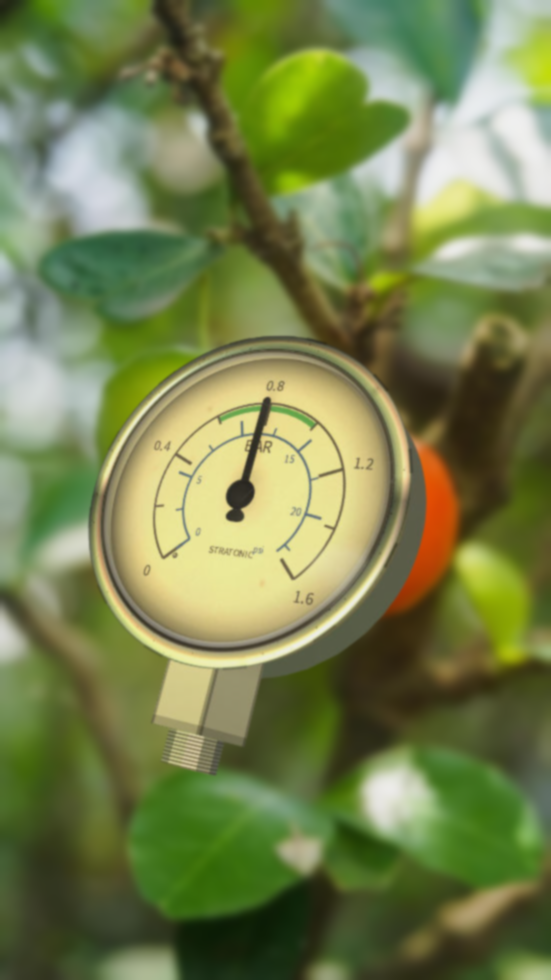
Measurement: 0.8 bar
